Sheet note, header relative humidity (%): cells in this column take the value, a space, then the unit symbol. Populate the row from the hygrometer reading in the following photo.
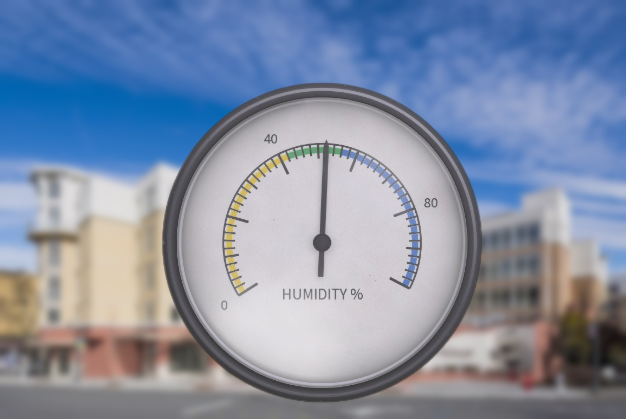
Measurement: 52 %
